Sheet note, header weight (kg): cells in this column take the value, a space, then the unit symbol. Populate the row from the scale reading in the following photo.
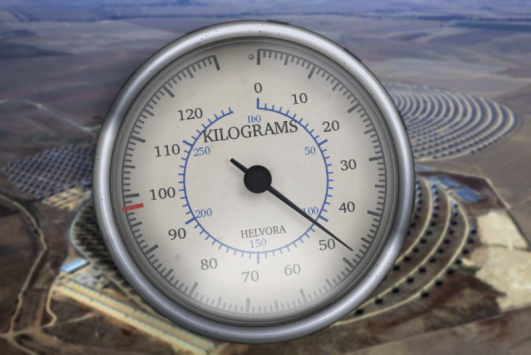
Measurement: 48 kg
